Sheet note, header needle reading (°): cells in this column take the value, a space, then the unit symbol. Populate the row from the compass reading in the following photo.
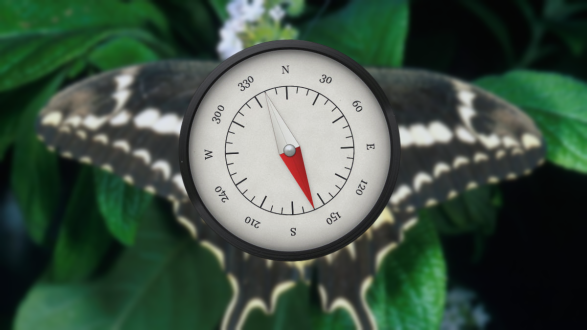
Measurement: 160 °
